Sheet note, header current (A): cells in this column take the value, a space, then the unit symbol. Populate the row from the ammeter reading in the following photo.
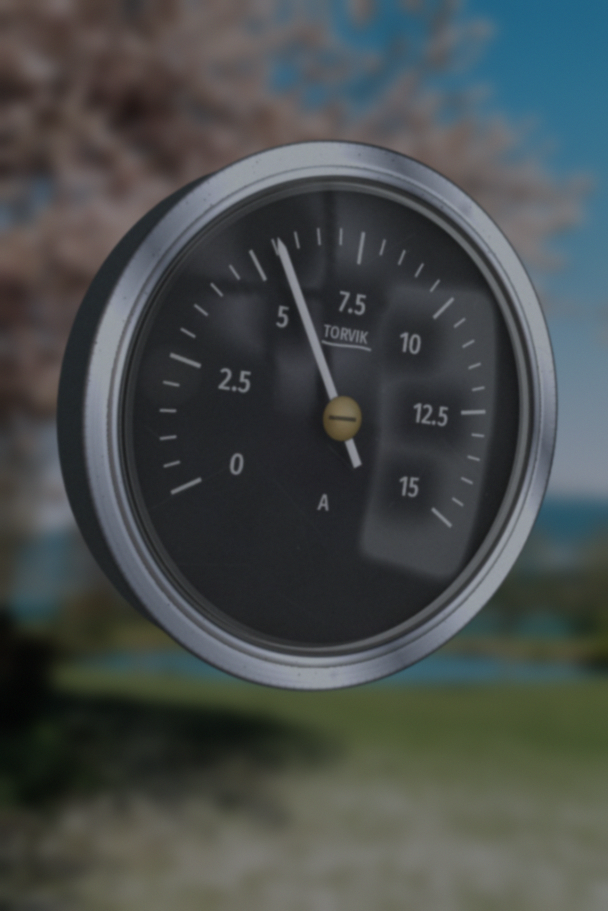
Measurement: 5.5 A
